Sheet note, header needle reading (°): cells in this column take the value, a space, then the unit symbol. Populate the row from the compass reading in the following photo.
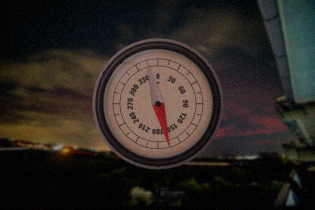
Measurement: 165 °
